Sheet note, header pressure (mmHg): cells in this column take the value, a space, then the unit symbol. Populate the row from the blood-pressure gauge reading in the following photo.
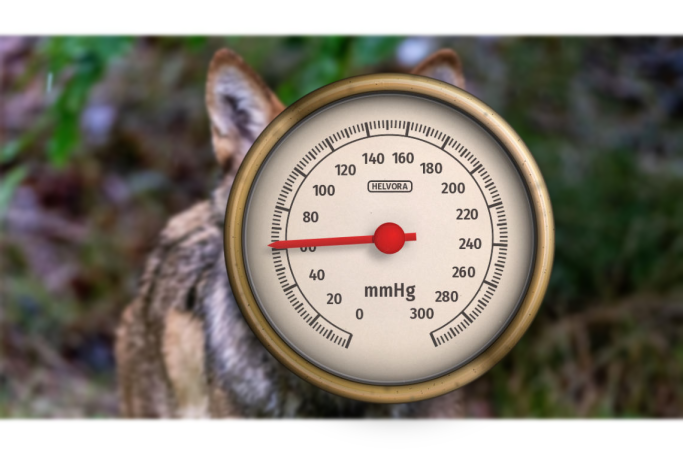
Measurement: 62 mmHg
